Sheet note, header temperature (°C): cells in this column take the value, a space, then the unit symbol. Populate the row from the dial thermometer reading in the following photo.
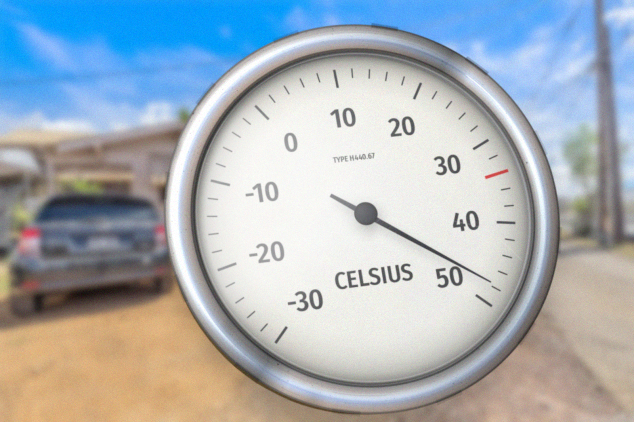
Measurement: 48 °C
